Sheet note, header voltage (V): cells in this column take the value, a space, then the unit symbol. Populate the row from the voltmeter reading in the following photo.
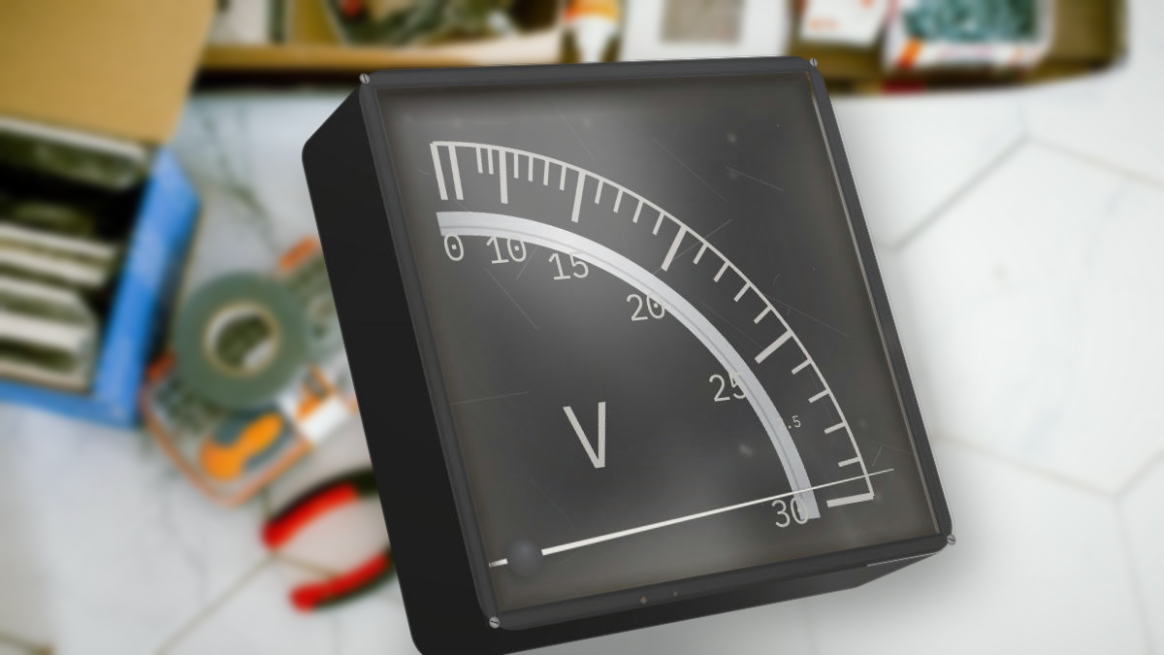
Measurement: 29.5 V
